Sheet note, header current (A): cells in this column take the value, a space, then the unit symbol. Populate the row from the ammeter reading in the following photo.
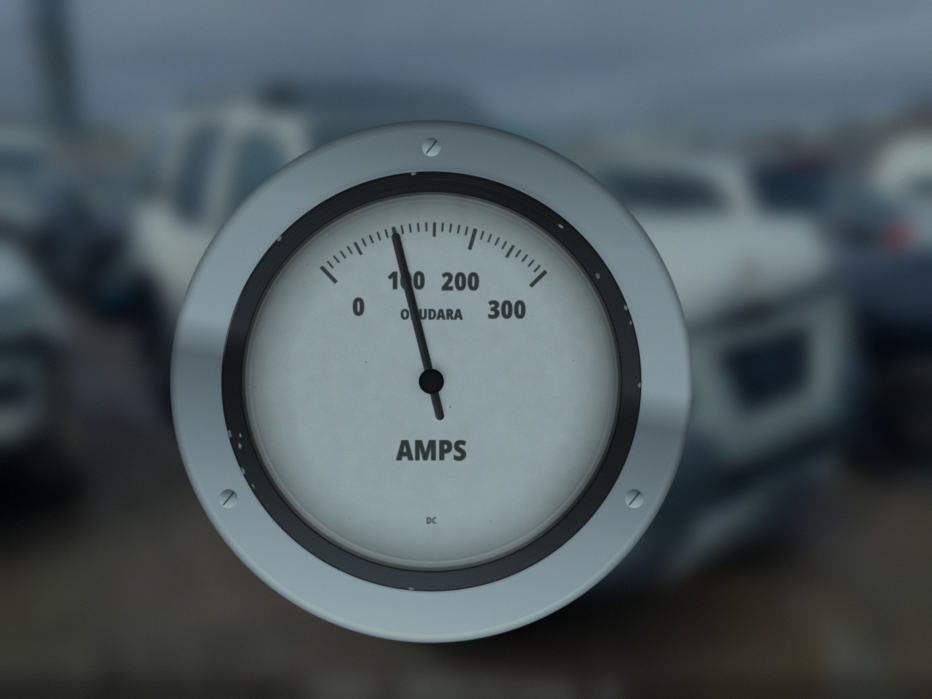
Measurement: 100 A
